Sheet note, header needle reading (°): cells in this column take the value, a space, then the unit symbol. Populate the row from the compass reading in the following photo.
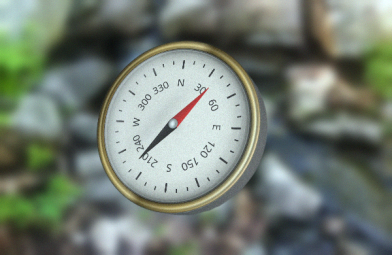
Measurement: 40 °
